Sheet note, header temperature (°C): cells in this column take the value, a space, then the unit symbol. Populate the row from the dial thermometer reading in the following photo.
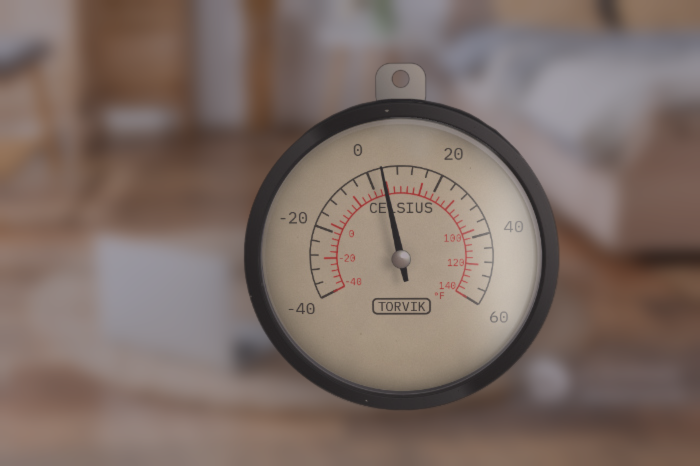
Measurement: 4 °C
